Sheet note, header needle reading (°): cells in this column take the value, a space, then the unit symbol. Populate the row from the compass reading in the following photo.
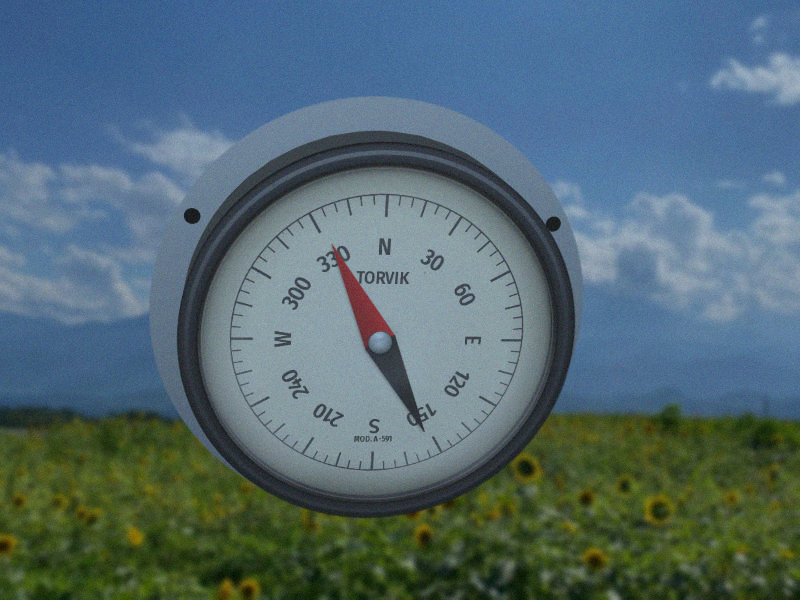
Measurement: 332.5 °
